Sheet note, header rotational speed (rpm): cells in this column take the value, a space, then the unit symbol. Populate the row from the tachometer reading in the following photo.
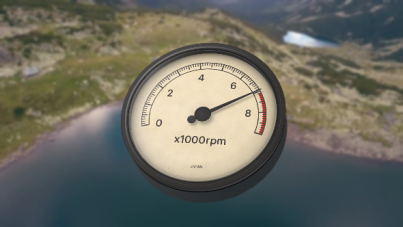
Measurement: 7000 rpm
